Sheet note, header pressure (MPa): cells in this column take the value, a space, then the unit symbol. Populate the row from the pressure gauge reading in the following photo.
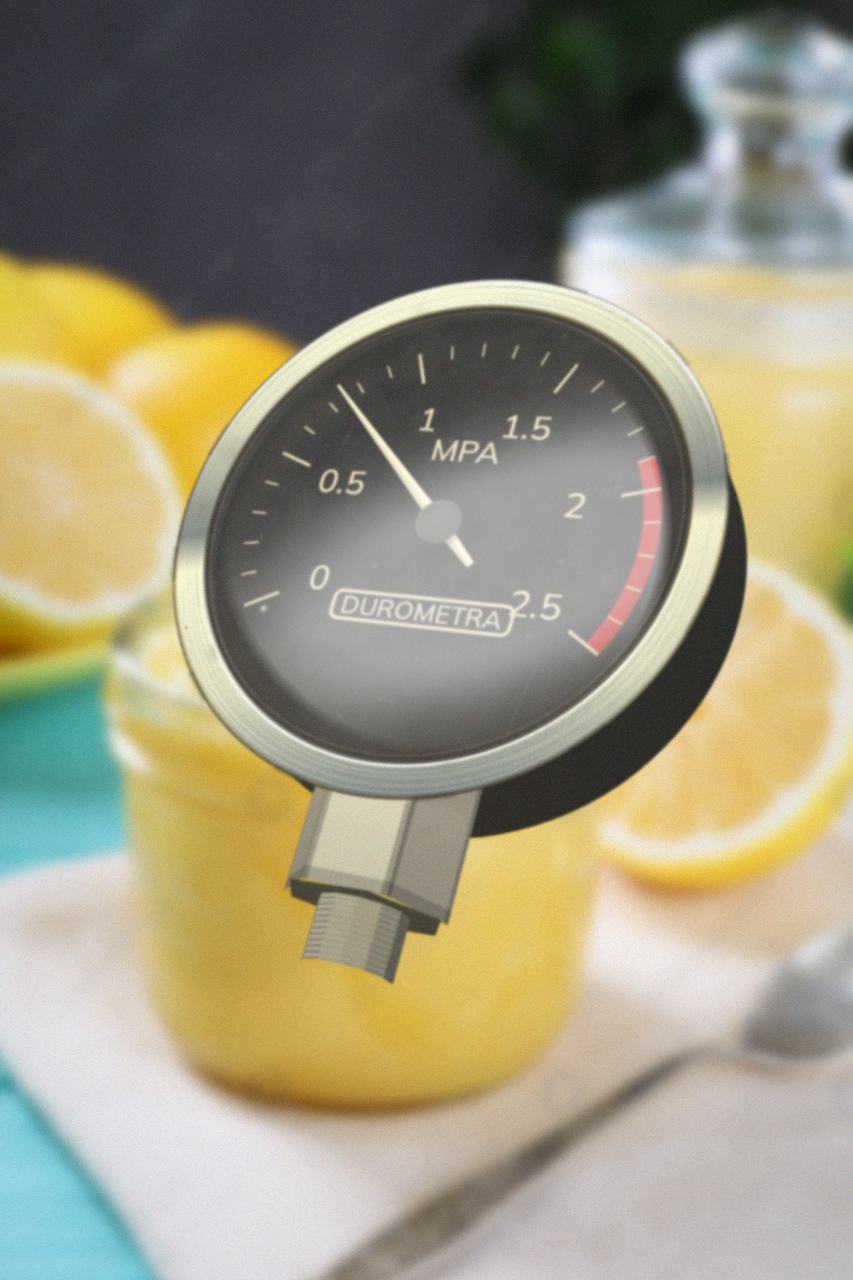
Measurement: 0.75 MPa
